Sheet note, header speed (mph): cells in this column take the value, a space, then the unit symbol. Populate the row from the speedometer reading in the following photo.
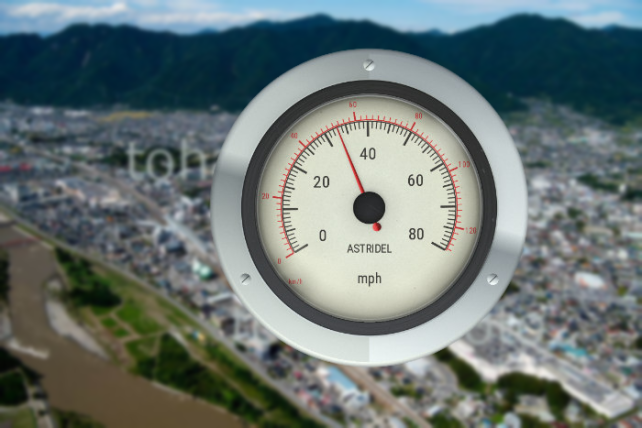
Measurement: 33 mph
